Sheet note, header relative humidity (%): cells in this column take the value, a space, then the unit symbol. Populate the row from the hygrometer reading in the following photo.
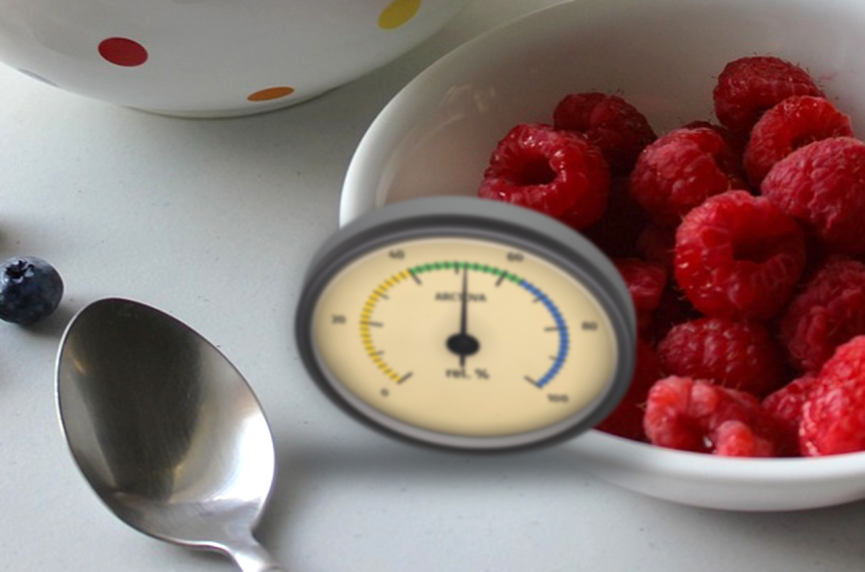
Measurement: 52 %
